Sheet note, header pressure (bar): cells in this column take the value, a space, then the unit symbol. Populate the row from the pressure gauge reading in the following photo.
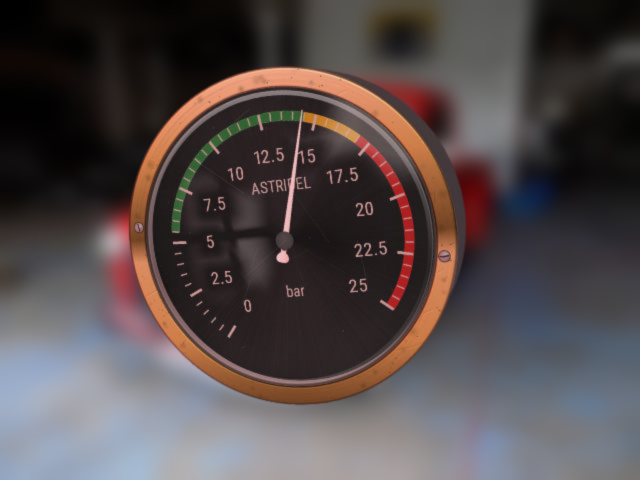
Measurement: 14.5 bar
